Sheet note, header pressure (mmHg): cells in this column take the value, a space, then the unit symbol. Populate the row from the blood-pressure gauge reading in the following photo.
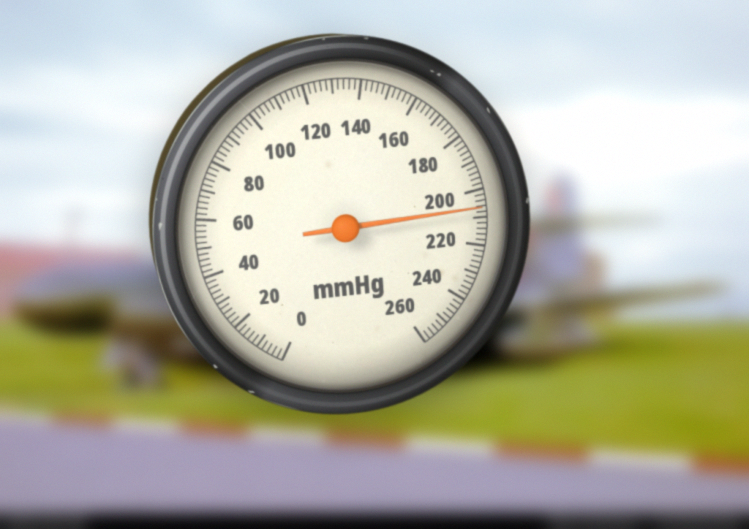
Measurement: 206 mmHg
